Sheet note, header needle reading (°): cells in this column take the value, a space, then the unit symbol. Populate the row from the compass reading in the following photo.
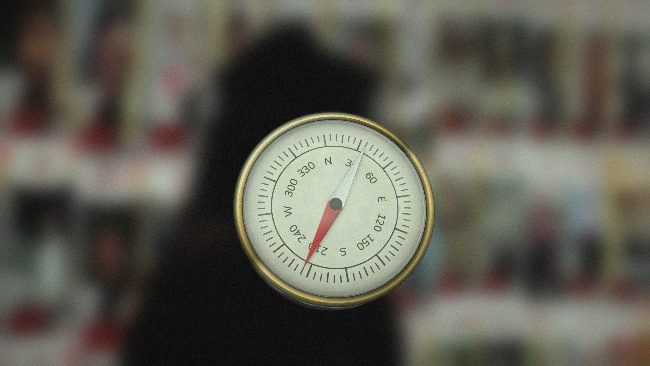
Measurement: 215 °
